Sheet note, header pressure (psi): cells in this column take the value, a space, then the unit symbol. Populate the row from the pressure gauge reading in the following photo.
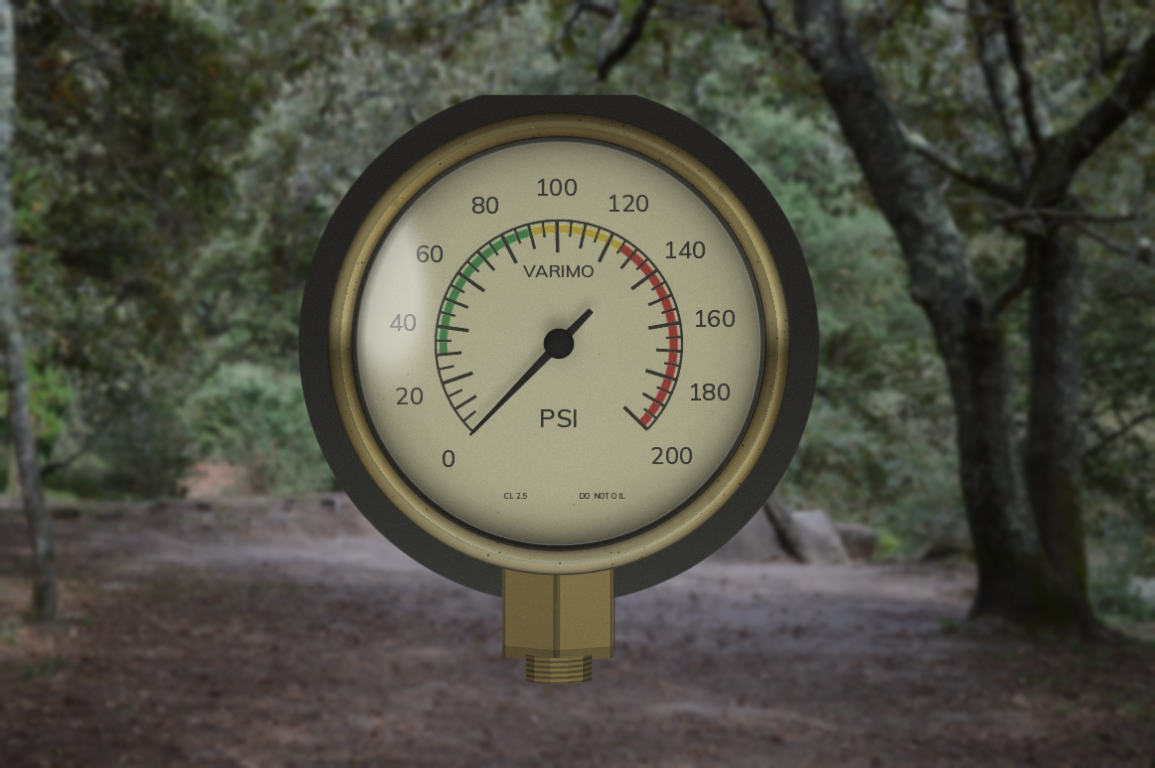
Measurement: 0 psi
